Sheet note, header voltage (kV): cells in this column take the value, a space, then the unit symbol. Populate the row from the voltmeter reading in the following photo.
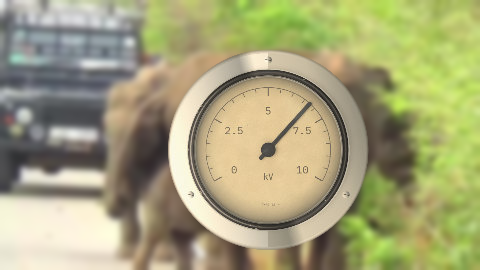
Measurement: 6.75 kV
